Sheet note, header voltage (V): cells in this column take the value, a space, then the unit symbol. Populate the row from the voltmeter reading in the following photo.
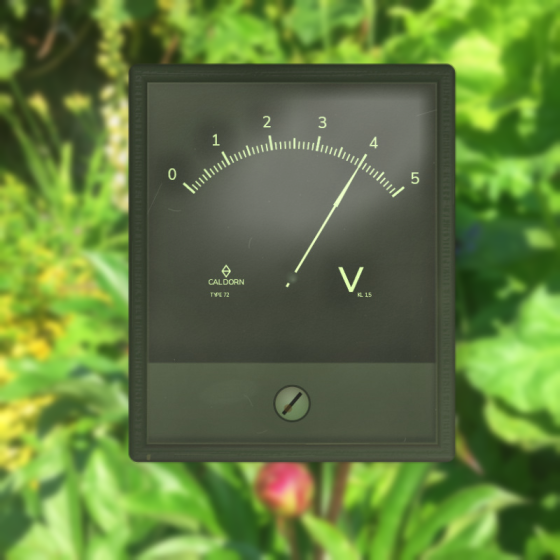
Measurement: 4 V
